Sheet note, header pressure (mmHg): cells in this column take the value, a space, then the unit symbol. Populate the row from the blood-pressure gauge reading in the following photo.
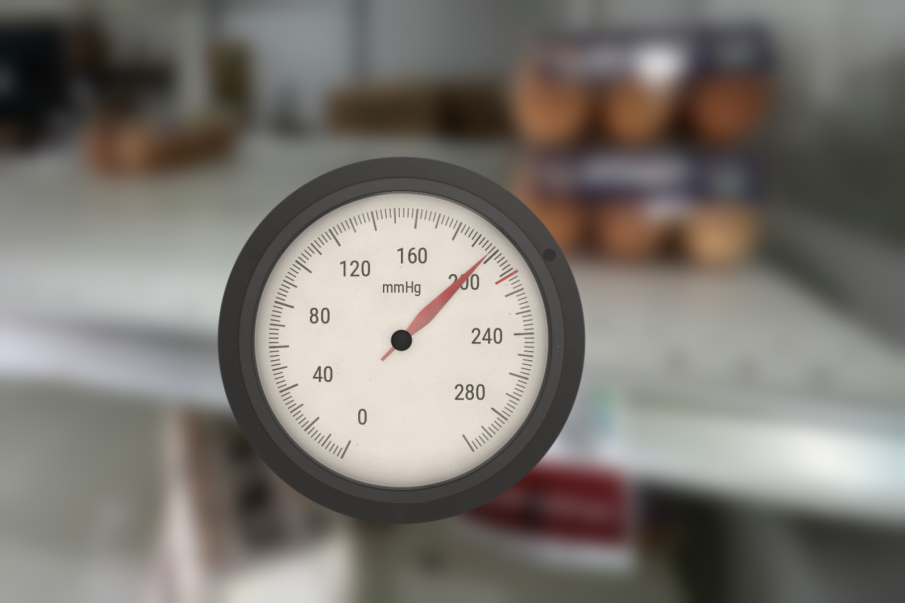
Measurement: 198 mmHg
